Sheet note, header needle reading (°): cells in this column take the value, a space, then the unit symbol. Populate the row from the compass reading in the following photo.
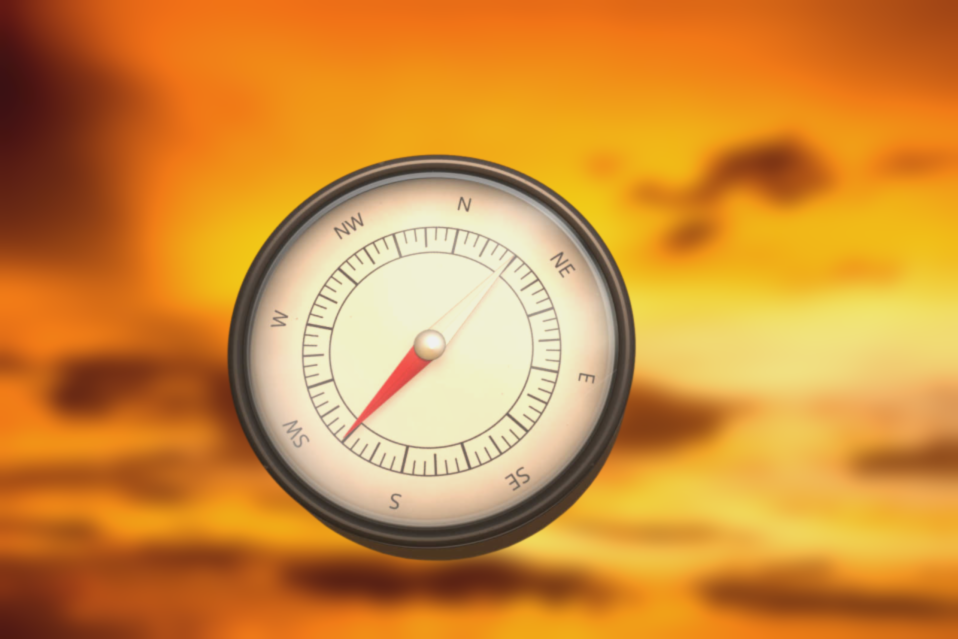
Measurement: 210 °
